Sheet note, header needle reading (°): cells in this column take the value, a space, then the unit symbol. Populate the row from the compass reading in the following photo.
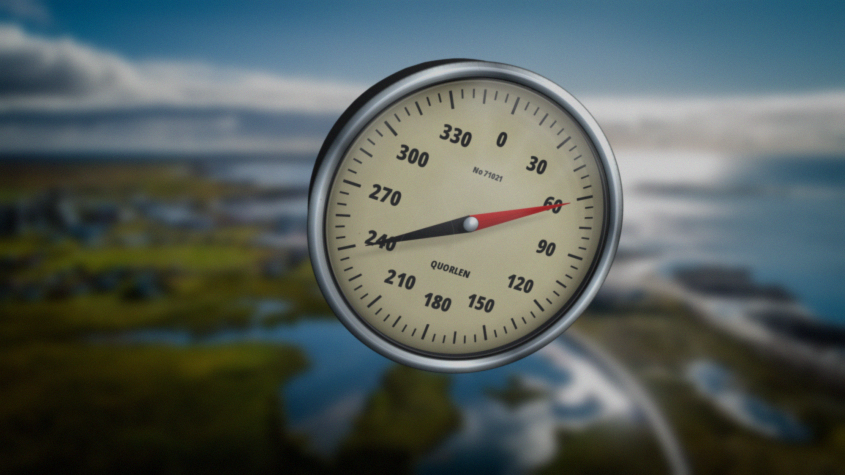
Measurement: 60 °
